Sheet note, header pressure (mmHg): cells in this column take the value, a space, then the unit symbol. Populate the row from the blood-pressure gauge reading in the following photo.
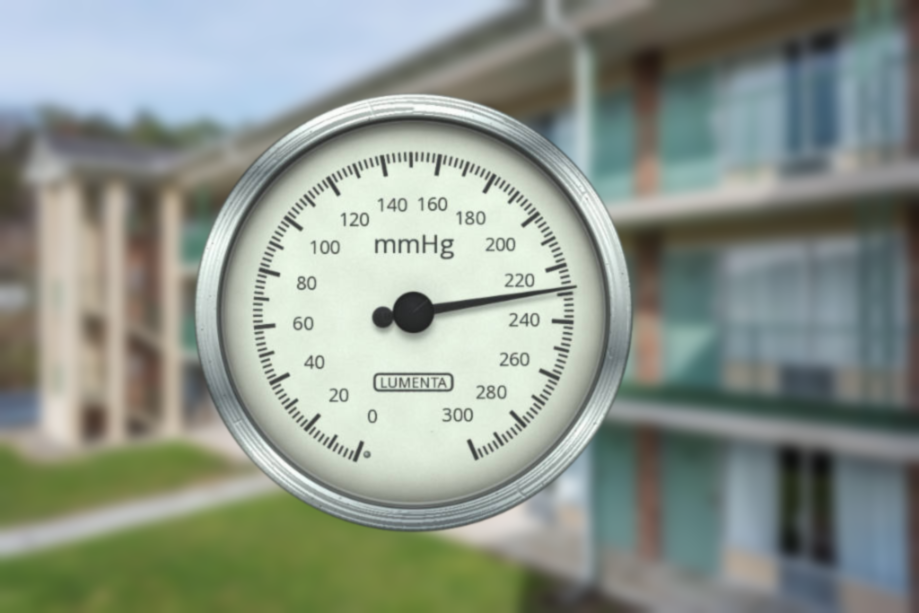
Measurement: 228 mmHg
